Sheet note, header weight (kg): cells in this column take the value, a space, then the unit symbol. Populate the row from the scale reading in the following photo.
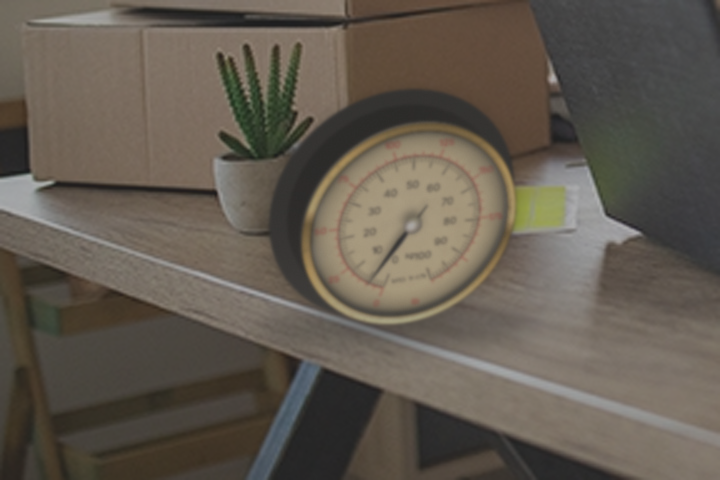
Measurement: 5 kg
